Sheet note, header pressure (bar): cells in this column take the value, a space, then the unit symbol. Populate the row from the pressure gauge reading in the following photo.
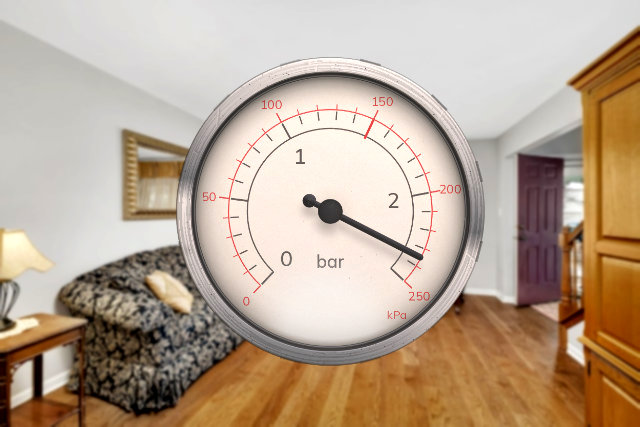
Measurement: 2.35 bar
